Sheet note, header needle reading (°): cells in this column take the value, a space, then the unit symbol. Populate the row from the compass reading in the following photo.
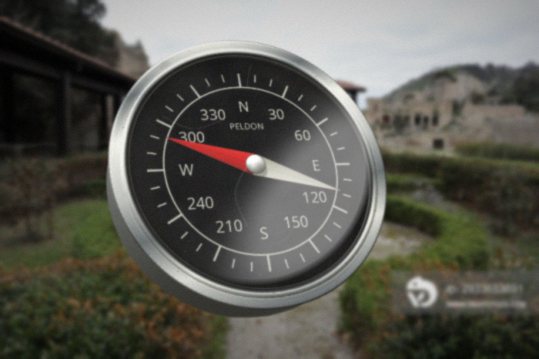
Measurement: 290 °
